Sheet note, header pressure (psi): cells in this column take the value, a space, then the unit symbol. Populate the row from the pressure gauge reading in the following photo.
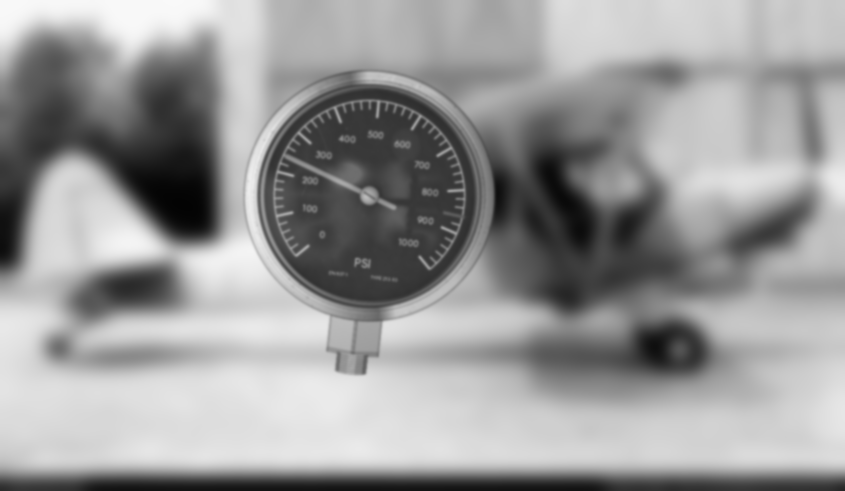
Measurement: 240 psi
